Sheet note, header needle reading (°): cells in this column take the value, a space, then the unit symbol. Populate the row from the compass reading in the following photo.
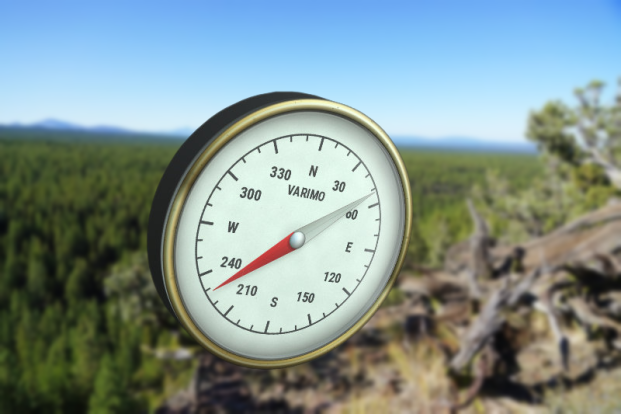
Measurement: 230 °
